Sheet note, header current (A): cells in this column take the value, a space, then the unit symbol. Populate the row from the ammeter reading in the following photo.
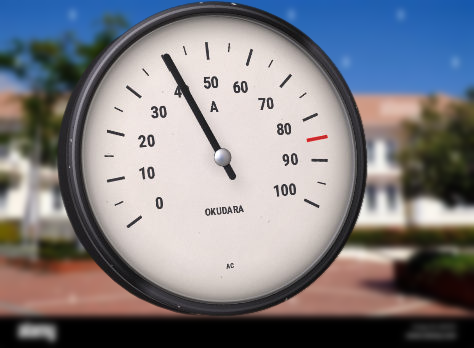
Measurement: 40 A
